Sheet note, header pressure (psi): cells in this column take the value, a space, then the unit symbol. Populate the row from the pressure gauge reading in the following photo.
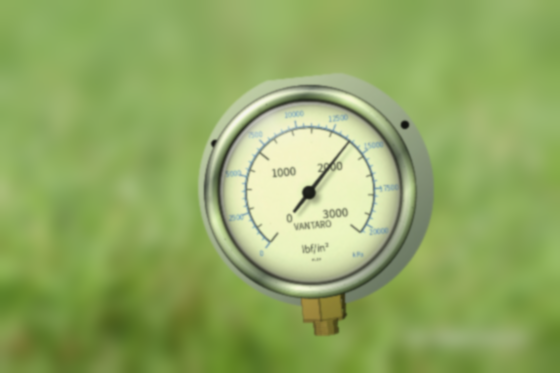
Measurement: 2000 psi
